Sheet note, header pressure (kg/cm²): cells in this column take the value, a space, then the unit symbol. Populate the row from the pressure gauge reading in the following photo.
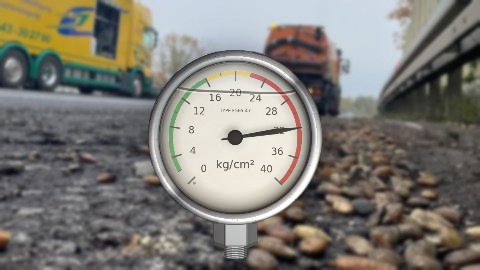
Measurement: 32 kg/cm²
